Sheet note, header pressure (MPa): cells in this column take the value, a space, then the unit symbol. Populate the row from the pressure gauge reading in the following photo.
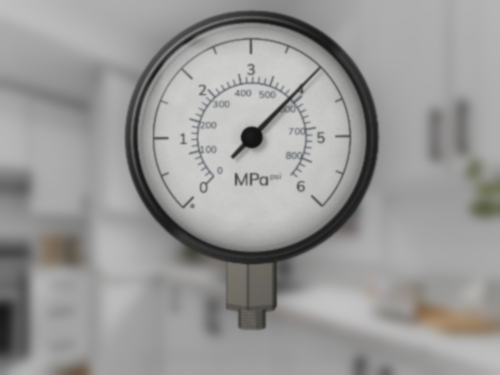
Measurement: 4 MPa
